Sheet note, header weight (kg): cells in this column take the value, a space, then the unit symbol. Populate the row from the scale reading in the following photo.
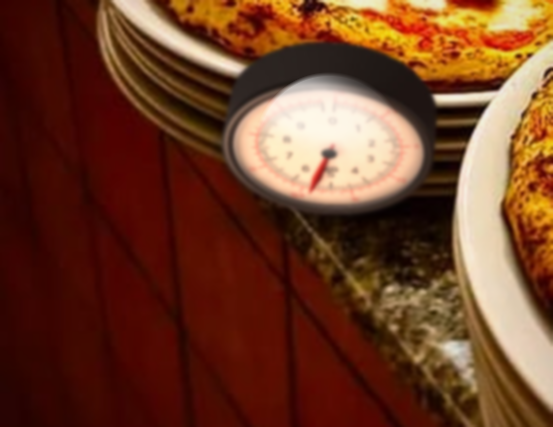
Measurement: 5.5 kg
